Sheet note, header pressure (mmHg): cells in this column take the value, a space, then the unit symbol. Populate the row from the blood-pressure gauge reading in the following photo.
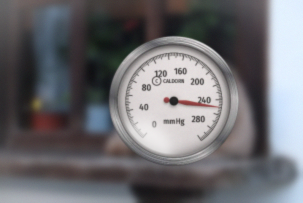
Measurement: 250 mmHg
